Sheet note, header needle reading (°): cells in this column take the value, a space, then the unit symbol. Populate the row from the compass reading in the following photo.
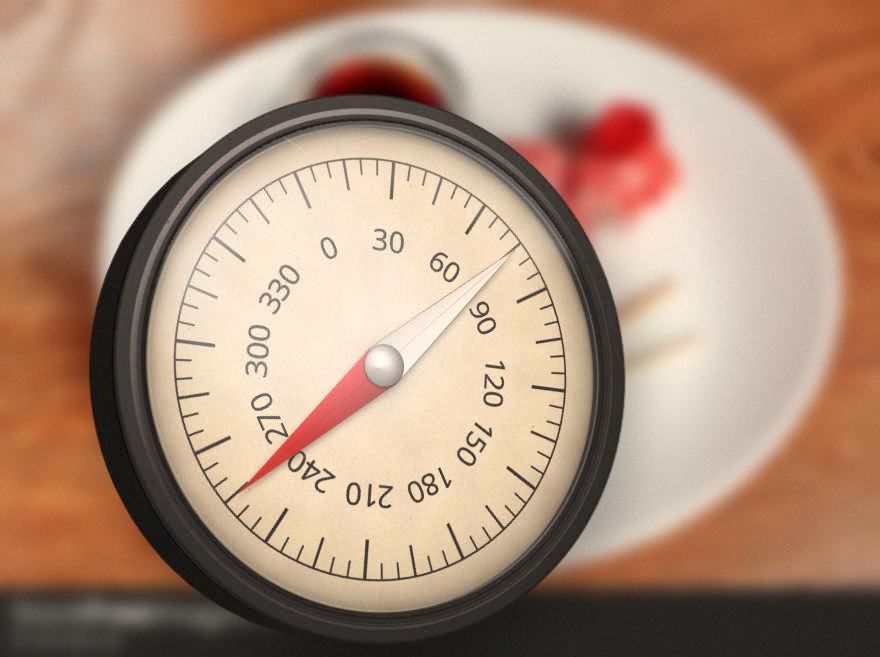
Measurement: 255 °
